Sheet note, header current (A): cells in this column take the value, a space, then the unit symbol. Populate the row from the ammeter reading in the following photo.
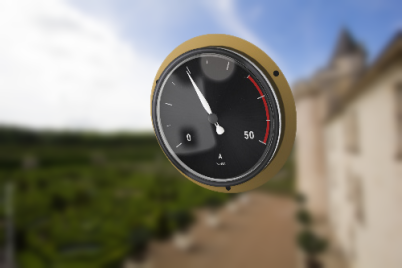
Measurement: 20 A
